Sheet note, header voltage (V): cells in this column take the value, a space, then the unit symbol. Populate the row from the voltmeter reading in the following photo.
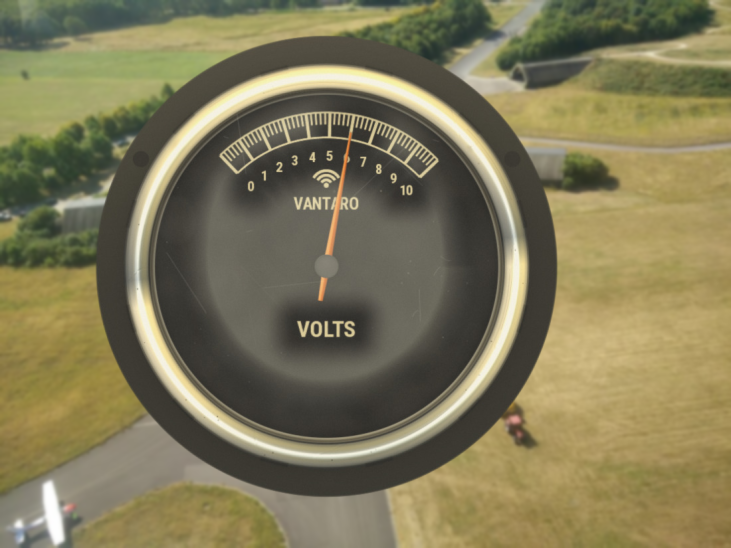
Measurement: 6 V
